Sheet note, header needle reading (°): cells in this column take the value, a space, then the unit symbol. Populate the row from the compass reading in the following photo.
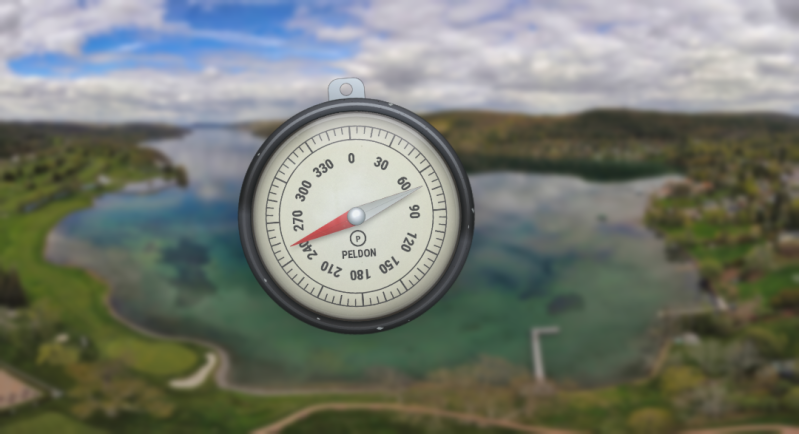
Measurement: 250 °
